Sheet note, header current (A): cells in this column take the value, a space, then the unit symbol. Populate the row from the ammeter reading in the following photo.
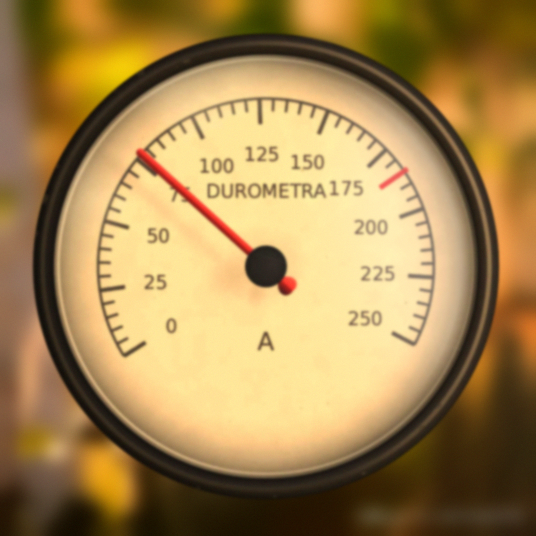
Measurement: 77.5 A
